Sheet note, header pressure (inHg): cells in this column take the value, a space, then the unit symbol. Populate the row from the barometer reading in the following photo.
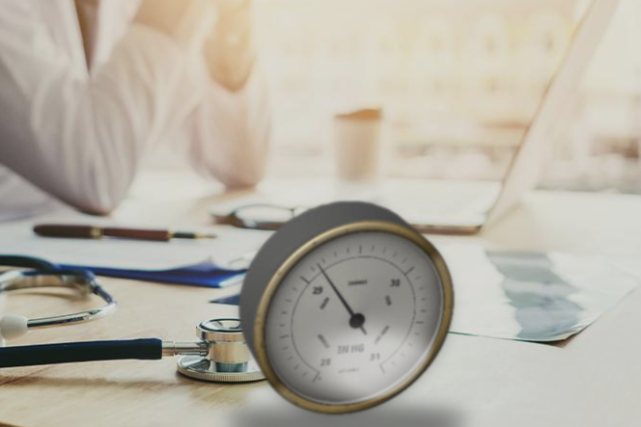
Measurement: 29.15 inHg
